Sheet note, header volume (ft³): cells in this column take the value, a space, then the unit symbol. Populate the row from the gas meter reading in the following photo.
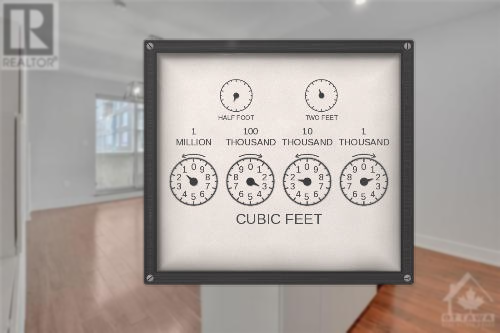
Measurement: 132200 ft³
